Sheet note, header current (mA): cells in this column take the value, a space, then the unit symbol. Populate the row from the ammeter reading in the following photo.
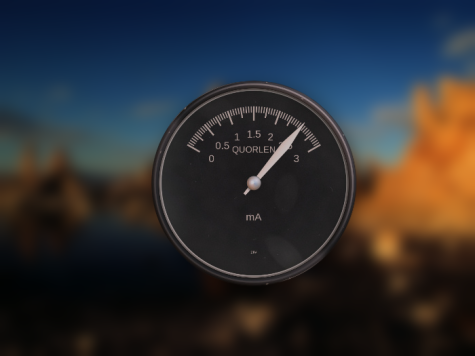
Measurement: 2.5 mA
